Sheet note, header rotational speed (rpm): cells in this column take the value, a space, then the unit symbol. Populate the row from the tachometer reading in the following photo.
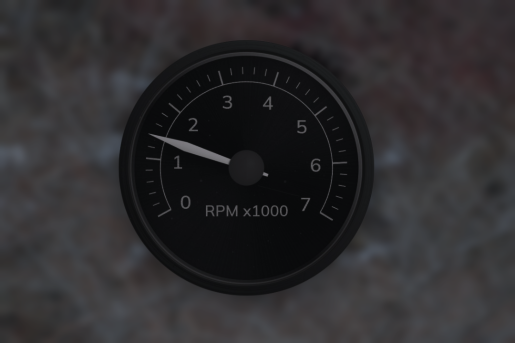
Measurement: 1400 rpm
